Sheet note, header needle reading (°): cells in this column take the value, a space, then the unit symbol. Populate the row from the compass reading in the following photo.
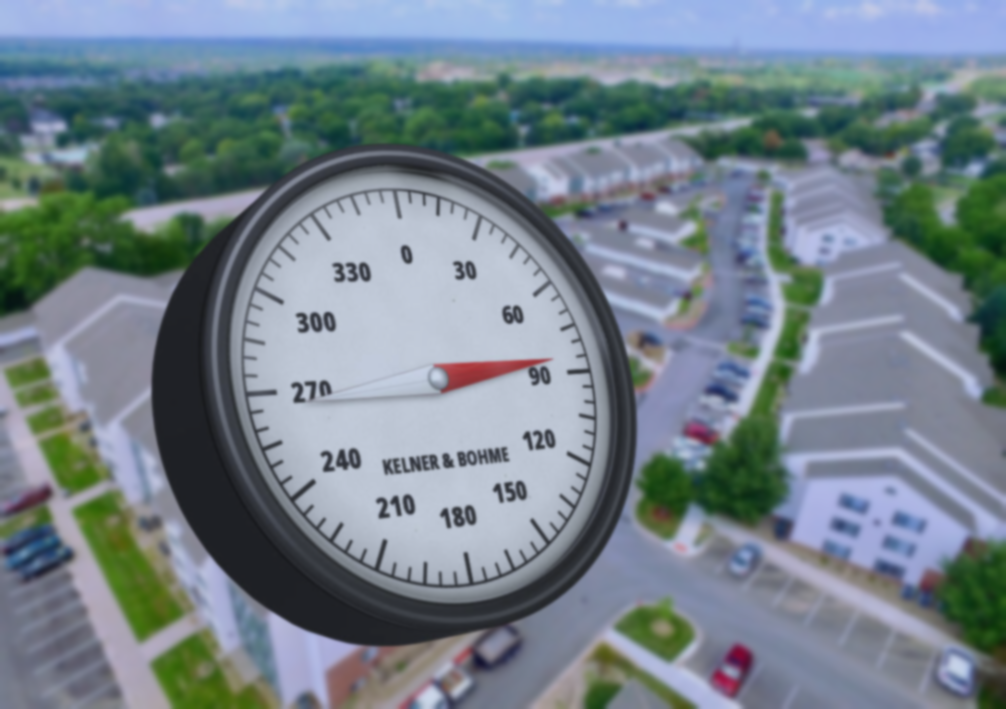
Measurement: 85 °
